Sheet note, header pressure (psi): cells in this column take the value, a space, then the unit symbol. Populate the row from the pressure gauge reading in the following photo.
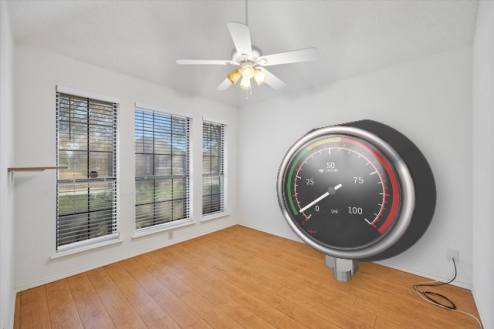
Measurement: 5 psi
